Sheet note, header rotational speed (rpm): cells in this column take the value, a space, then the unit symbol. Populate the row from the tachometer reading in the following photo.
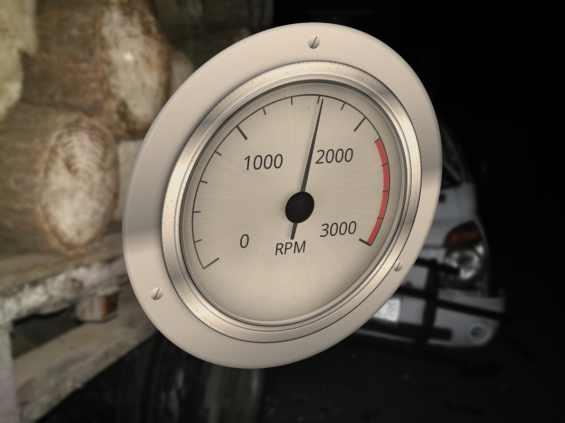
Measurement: 1600 rpm
